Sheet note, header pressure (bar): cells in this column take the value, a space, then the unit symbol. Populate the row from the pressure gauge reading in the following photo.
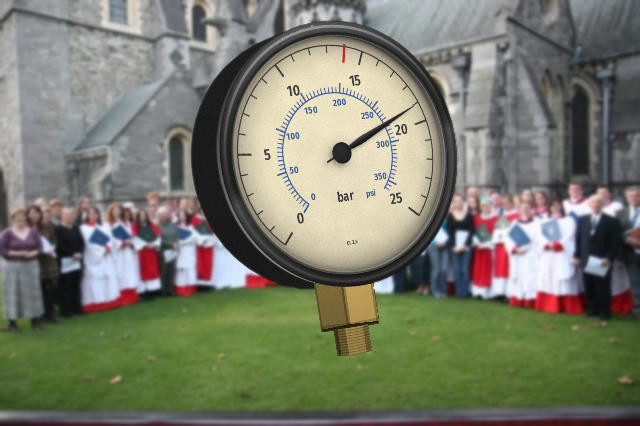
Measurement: 19 bar
